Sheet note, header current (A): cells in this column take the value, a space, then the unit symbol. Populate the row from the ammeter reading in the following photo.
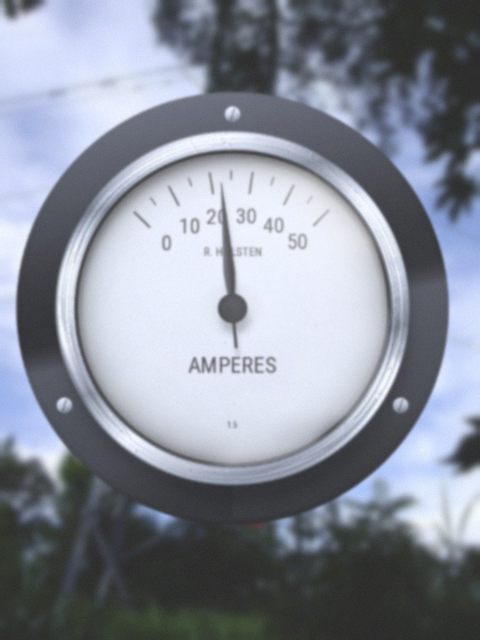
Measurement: 22.5 A
